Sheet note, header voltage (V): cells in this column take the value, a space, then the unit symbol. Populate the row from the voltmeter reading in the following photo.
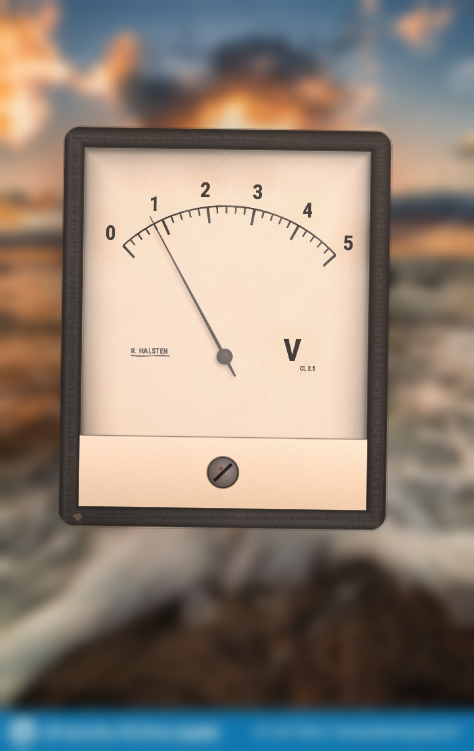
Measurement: 0.8 V
